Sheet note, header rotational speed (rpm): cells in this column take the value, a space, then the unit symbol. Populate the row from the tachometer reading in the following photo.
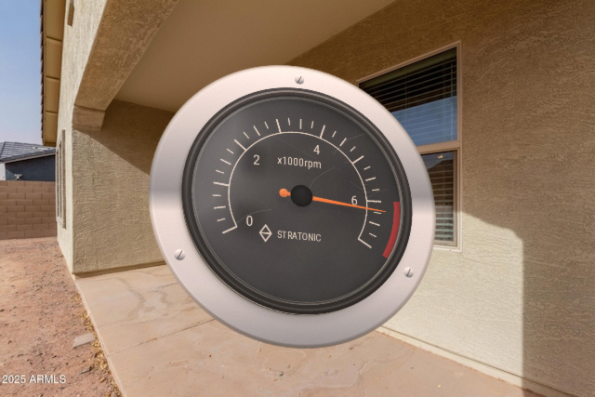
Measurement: 6250 rpm
